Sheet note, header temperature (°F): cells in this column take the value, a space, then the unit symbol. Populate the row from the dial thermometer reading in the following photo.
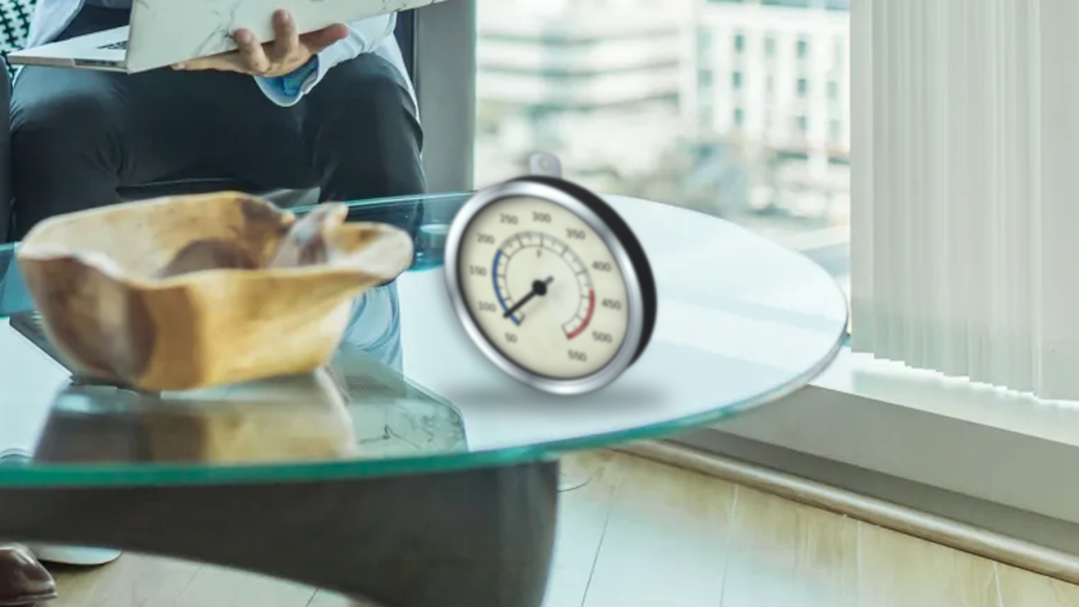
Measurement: 75 °F
